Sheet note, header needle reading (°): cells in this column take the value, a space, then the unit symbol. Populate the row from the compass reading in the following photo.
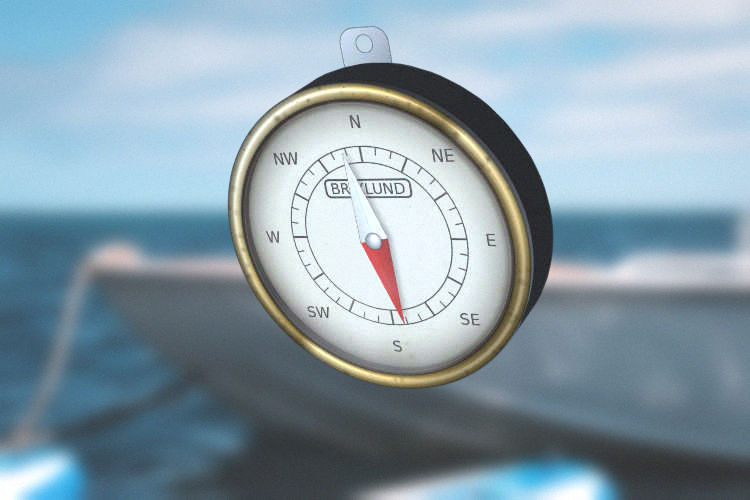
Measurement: 170 °
